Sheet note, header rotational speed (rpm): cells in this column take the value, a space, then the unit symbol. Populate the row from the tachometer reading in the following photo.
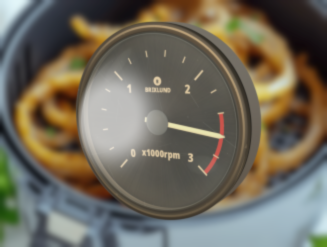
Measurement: 2600 rpm
